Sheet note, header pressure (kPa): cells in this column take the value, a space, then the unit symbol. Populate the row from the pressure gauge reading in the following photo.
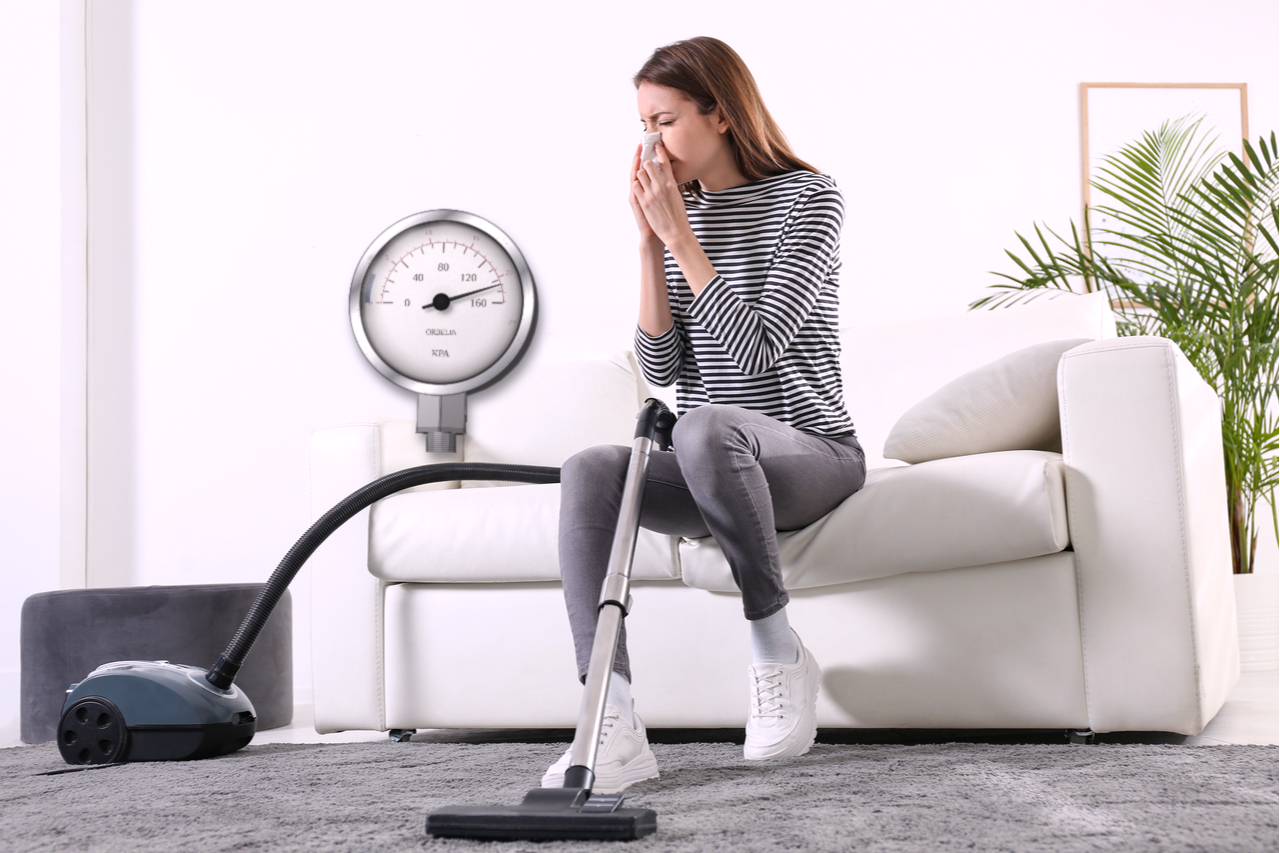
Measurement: 145 kPa
